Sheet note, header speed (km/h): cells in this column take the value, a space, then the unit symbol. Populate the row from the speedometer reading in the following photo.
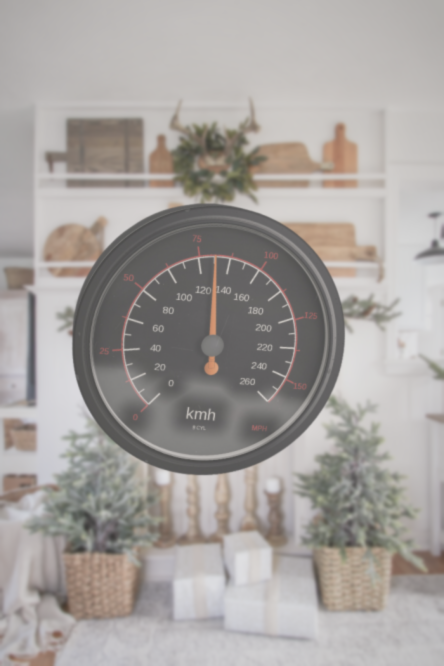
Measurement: 130 km/h
